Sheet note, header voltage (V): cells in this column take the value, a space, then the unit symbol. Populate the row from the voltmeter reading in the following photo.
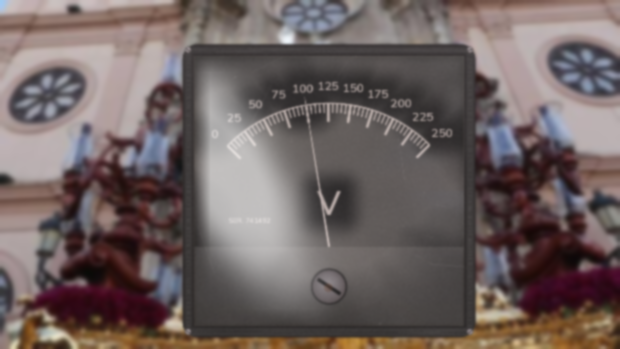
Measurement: 100 V
